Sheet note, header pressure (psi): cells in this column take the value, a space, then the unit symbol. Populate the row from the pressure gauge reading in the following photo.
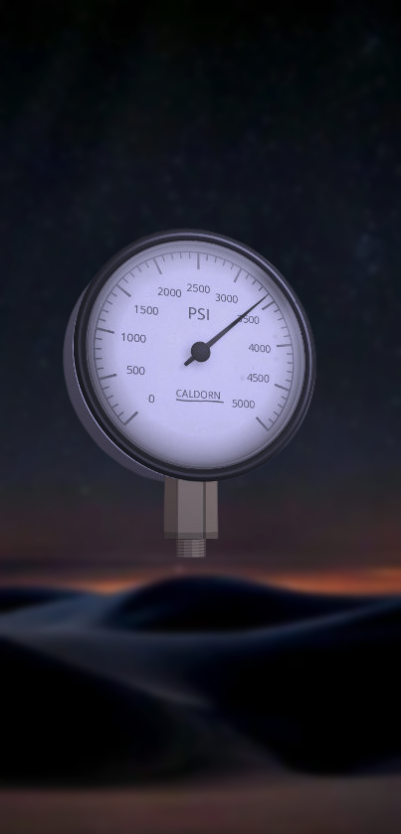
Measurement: 3400 psi
